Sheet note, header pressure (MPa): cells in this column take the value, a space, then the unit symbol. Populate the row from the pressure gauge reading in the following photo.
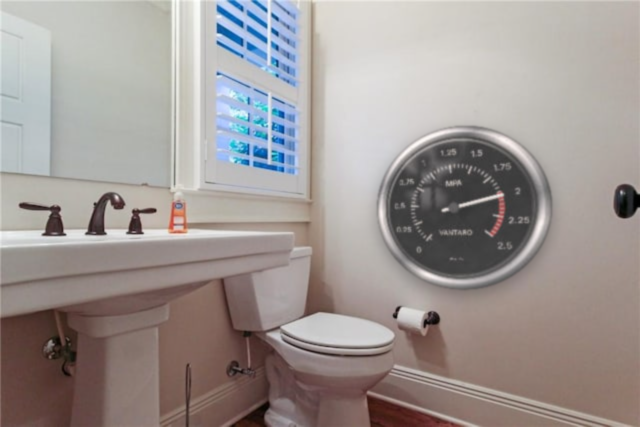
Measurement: 2 MPa
